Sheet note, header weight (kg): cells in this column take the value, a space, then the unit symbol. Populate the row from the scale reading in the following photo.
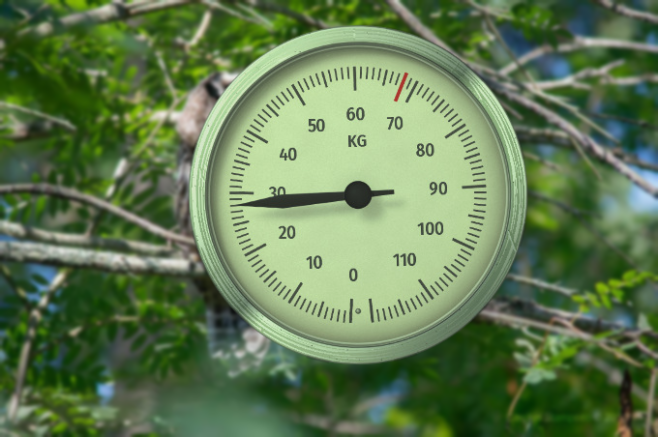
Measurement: 28 kg
